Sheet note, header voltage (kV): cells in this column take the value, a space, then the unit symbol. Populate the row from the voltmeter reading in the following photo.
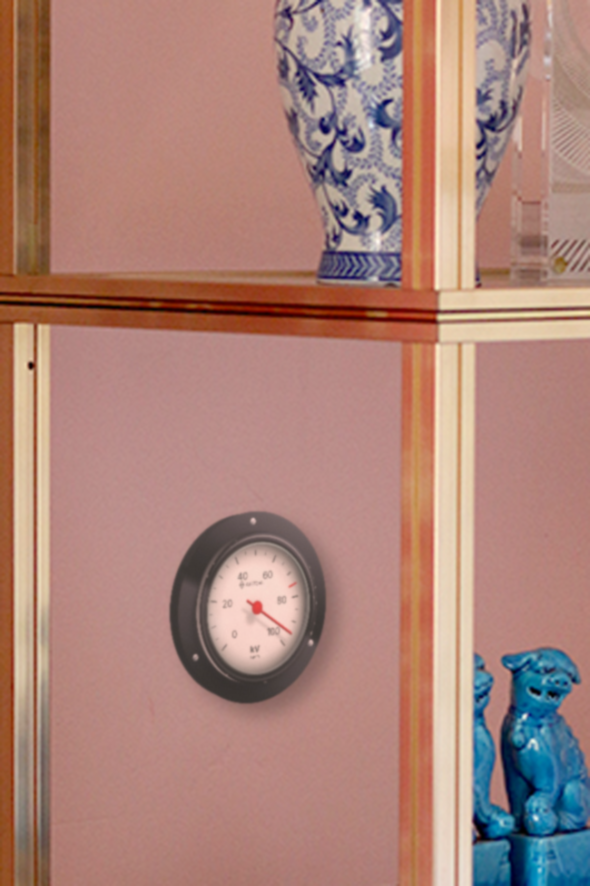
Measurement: 95 kV
